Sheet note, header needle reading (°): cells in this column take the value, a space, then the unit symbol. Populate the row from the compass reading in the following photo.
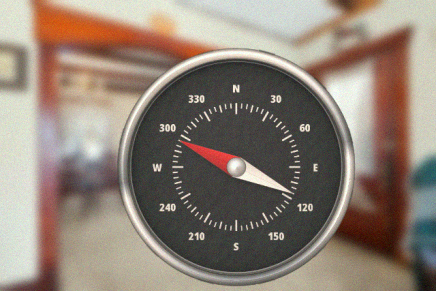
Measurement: 295 °
